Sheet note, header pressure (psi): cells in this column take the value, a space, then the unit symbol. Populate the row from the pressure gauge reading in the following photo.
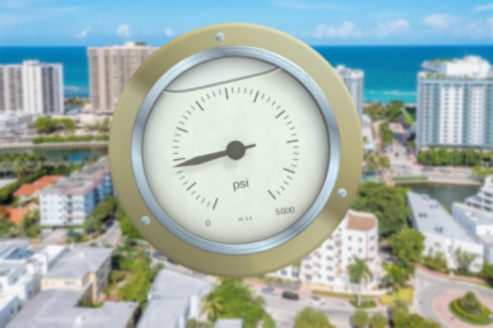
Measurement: 900 psi
